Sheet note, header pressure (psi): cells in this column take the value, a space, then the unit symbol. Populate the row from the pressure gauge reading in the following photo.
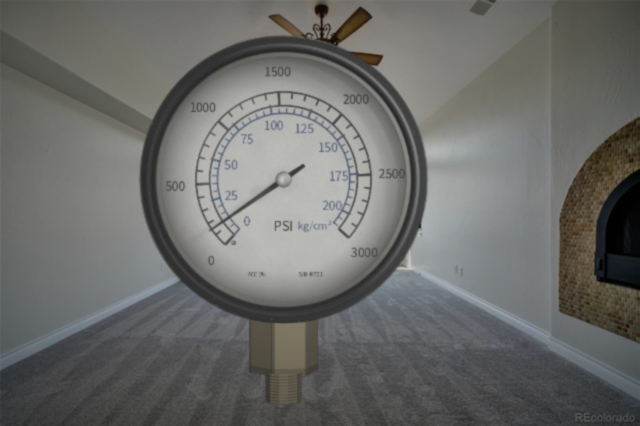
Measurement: 150 psi
